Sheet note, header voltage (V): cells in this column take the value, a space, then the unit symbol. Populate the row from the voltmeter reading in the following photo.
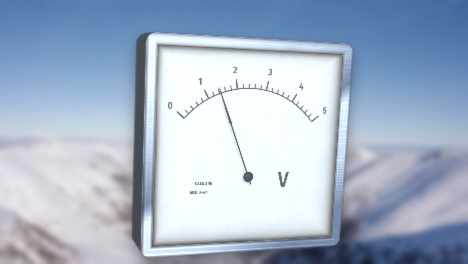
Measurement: 1.4 V
